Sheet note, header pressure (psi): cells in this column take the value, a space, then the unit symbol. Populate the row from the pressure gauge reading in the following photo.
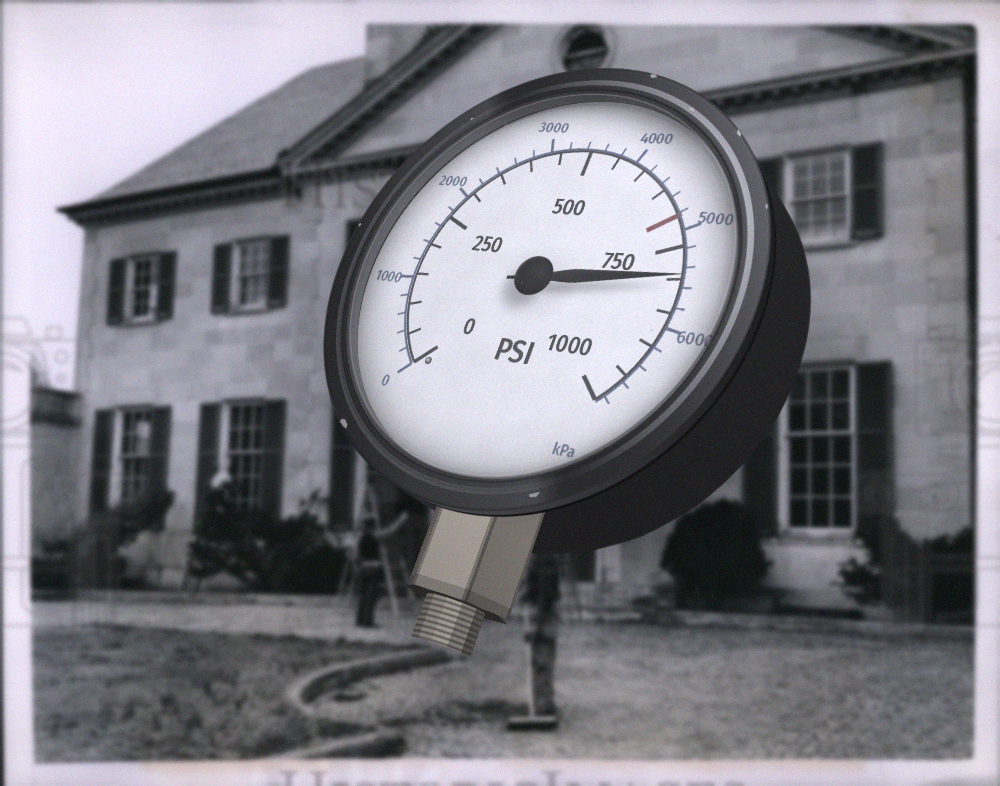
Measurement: 800 psi
